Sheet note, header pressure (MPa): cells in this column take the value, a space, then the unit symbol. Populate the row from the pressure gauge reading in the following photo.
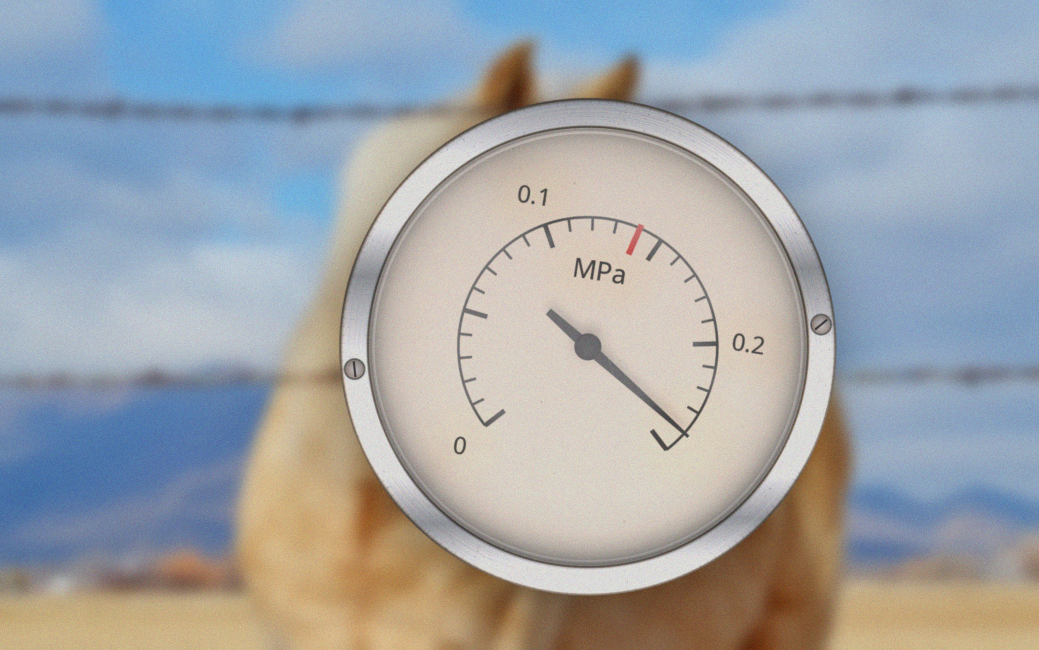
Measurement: 0.24 MPa
